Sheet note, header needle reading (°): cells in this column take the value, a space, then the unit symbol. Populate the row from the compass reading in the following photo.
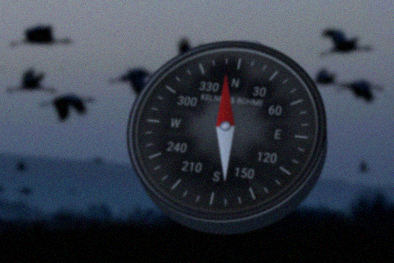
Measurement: 350 °
